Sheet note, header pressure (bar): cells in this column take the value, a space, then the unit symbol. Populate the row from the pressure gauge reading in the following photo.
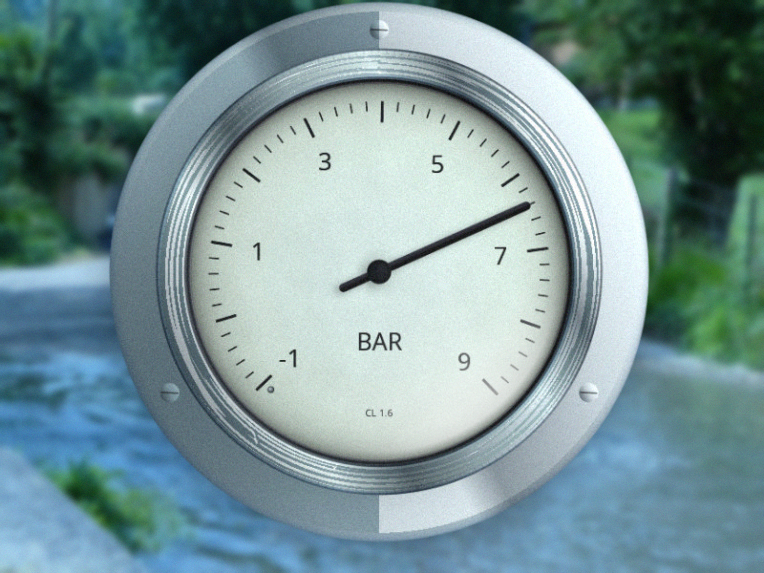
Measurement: 6.4 bar
